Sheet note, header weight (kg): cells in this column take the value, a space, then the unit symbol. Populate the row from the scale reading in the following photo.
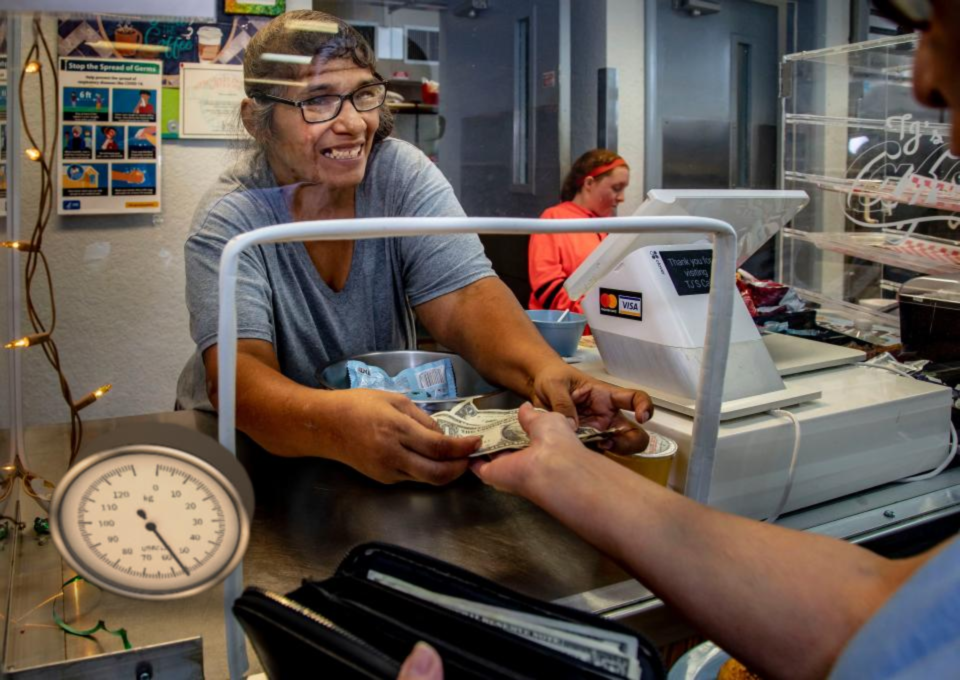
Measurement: 55 kg
